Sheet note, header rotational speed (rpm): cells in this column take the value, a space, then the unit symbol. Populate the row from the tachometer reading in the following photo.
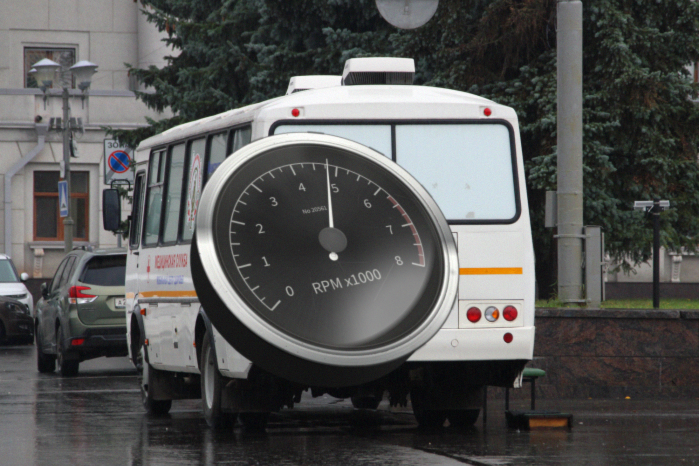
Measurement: 4750 rpm
